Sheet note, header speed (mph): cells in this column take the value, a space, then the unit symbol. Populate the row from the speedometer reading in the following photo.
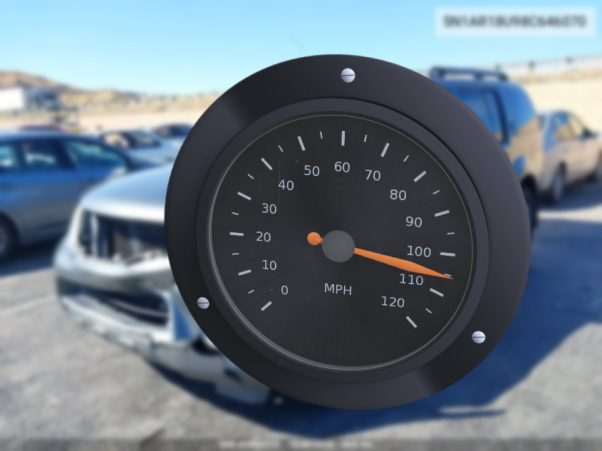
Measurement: 105 mph
